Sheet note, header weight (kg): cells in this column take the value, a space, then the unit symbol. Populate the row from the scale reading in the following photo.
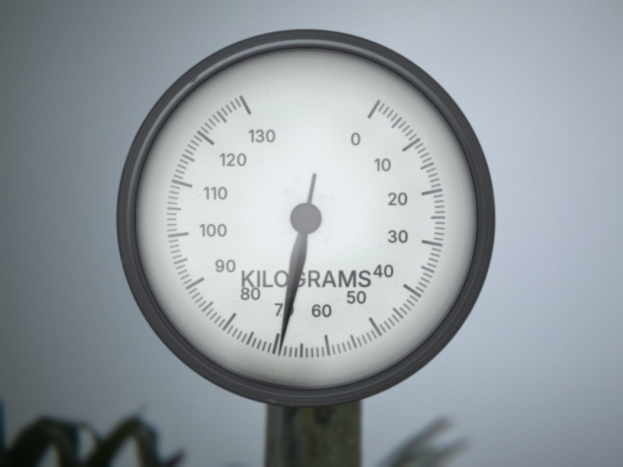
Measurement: 69 kg
